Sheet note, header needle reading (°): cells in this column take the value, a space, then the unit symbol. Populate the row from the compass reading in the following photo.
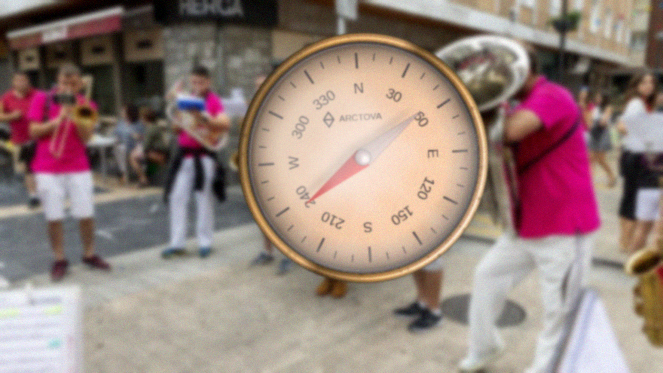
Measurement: 235 °
